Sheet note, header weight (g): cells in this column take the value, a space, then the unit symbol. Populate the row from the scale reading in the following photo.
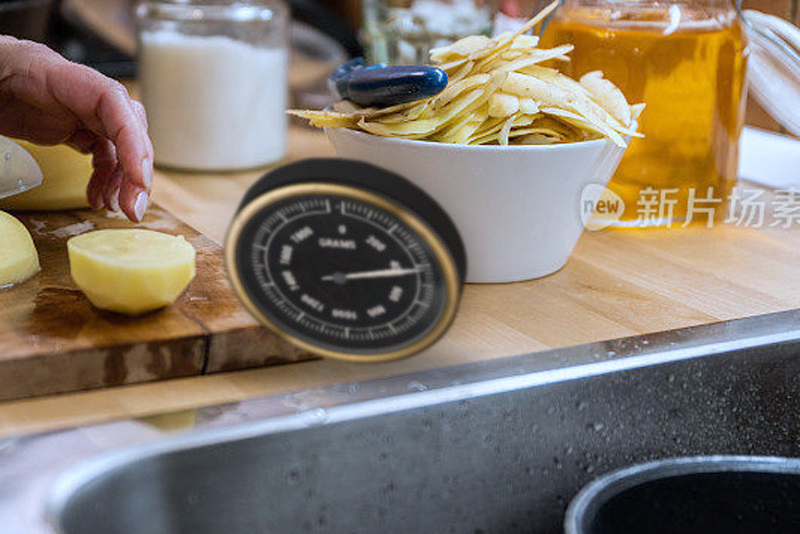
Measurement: 400 g
